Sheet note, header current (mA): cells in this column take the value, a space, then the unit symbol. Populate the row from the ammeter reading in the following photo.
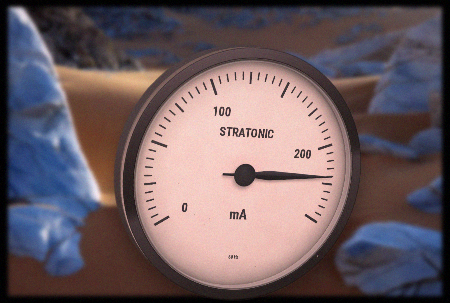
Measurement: 220 mA
